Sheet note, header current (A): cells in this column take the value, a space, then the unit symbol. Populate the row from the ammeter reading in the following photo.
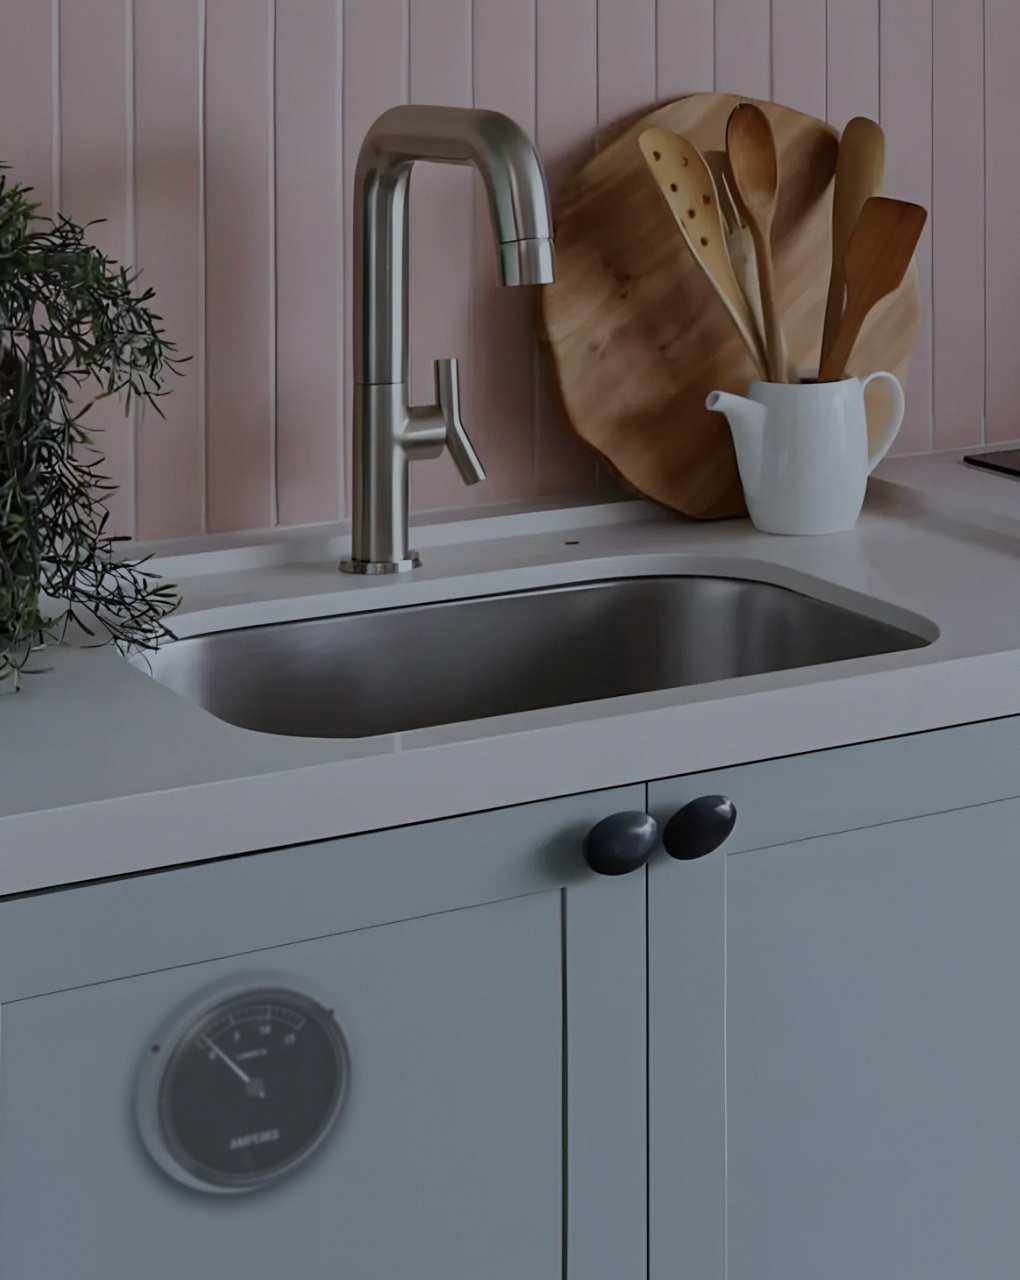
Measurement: 1 A
